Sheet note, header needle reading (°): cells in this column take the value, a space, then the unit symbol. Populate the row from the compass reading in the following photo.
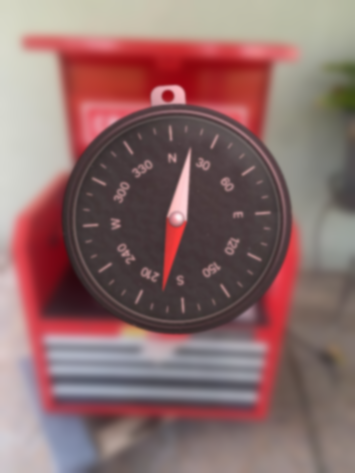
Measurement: 195 °
